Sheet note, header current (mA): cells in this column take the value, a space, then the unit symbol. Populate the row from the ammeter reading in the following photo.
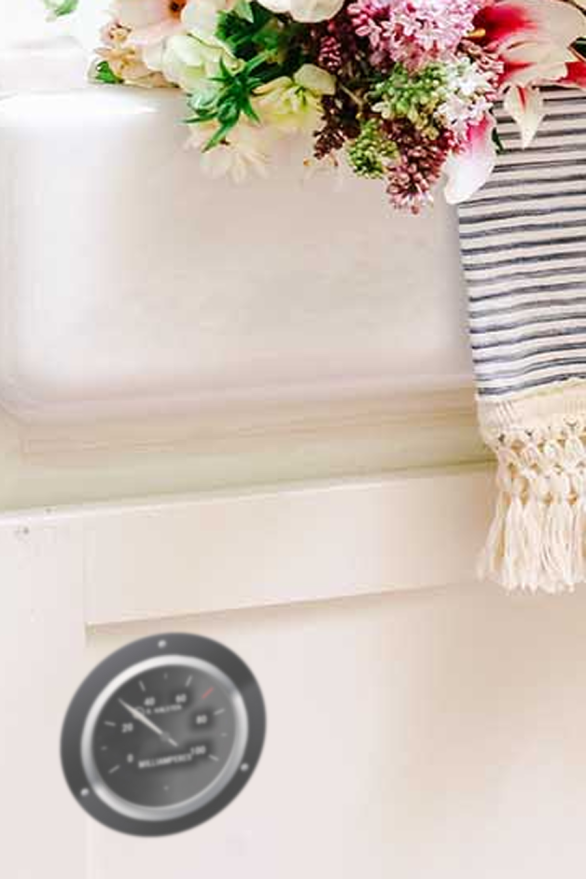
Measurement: 30 mA
